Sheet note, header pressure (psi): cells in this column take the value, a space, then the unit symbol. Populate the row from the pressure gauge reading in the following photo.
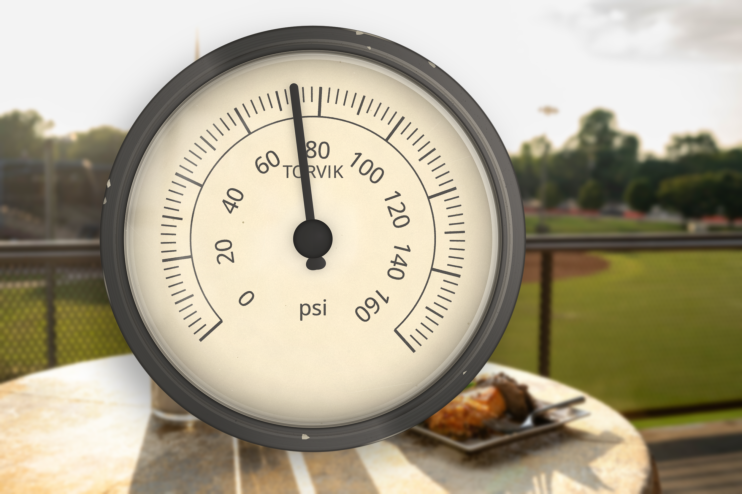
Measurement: 74 psi
